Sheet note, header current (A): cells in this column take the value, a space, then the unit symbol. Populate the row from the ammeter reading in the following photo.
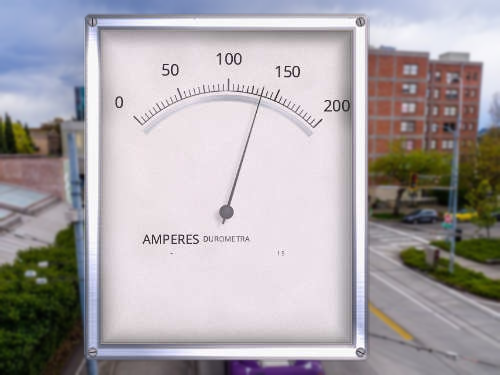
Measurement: 135 A
